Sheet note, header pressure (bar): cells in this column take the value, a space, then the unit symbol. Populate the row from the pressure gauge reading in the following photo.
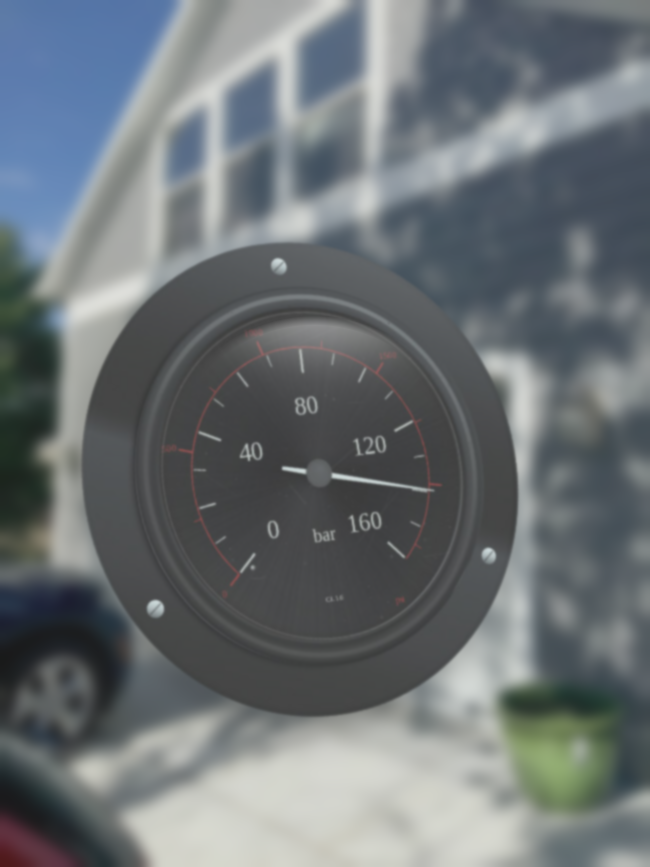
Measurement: 140 bar
